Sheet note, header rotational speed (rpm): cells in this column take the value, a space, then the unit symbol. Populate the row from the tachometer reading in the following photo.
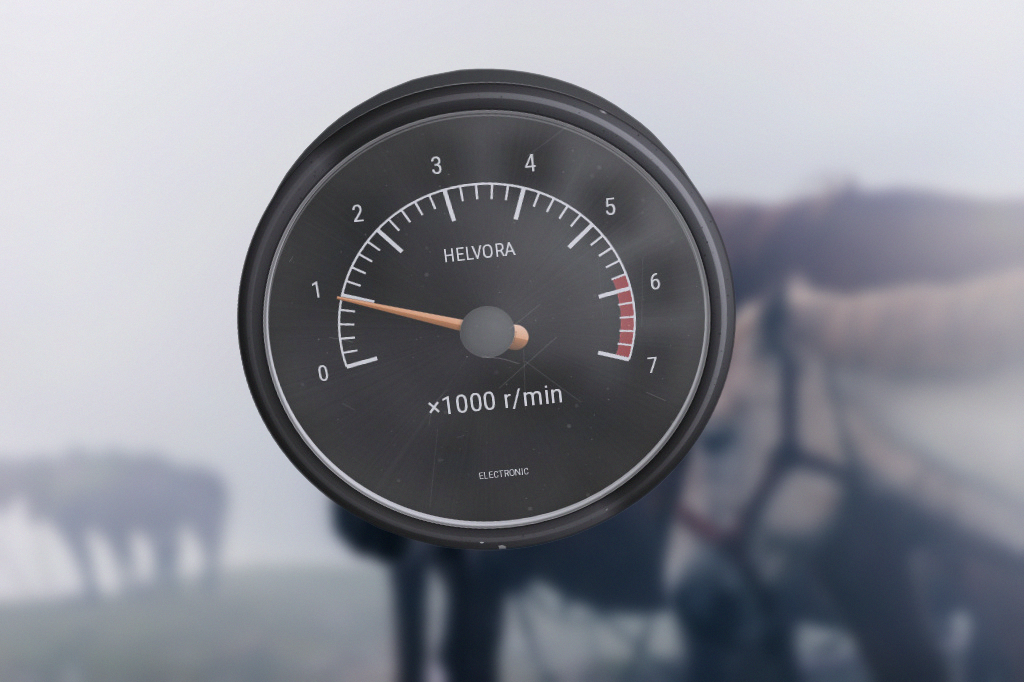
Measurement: 1000 rpm
